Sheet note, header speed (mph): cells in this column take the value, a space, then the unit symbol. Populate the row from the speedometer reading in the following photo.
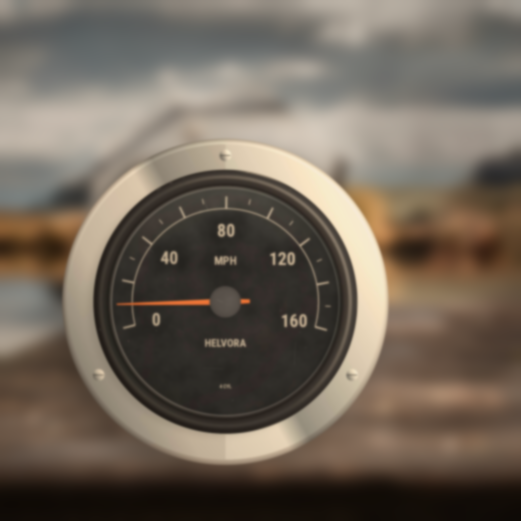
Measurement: 10 mph
